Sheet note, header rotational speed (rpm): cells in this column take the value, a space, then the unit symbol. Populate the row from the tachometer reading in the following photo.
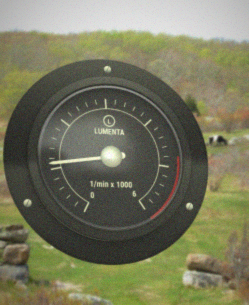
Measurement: 1100 rpm
